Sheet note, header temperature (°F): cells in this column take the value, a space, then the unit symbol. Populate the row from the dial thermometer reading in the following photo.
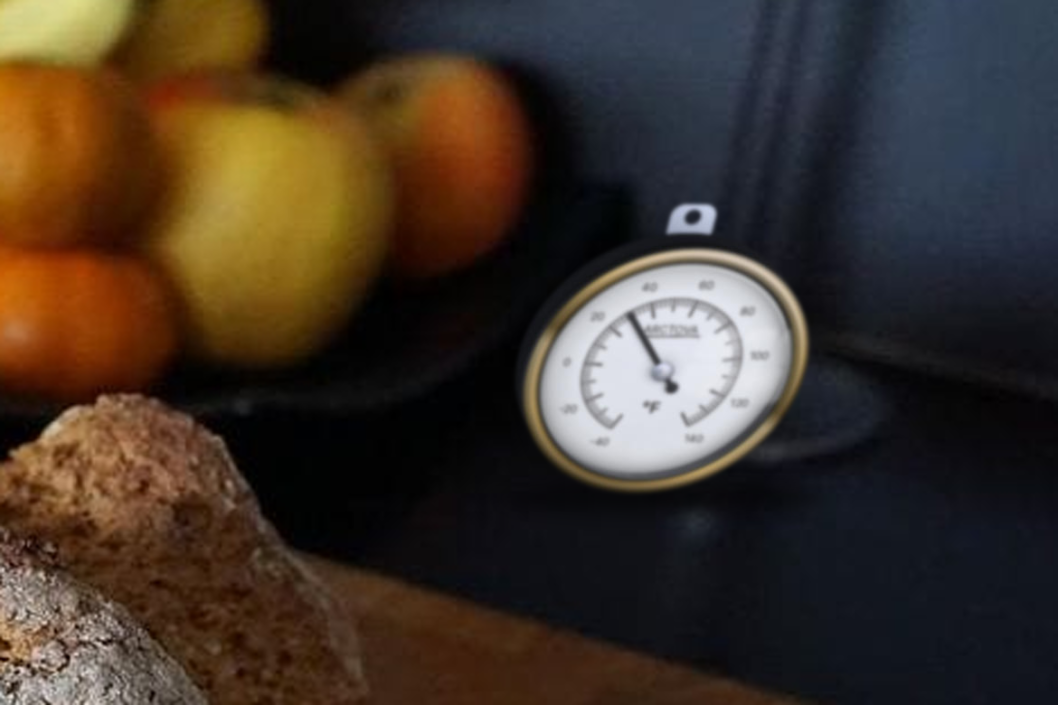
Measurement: 30 °F
